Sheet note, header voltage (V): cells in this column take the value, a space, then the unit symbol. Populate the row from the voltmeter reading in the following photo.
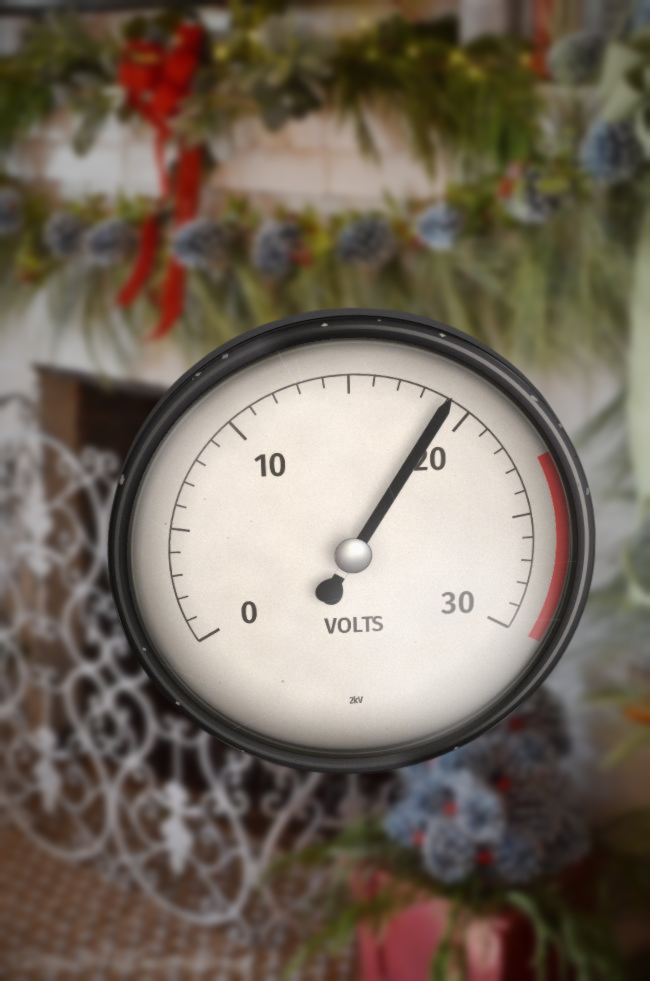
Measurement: 19 V
